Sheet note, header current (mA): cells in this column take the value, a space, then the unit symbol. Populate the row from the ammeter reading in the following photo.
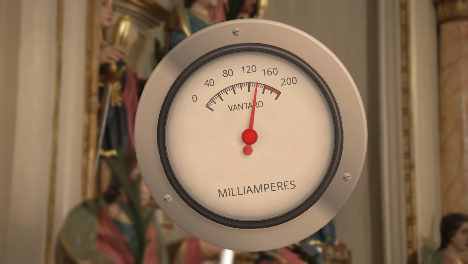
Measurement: 140 mA
